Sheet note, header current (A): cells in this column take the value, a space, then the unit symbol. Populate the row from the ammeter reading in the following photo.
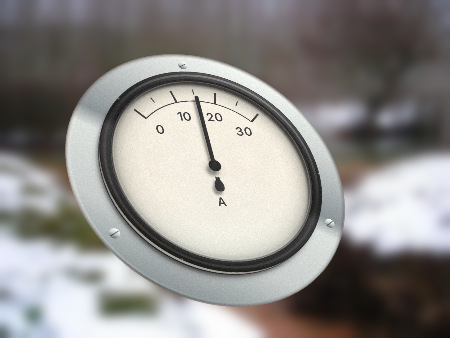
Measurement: 15 A
